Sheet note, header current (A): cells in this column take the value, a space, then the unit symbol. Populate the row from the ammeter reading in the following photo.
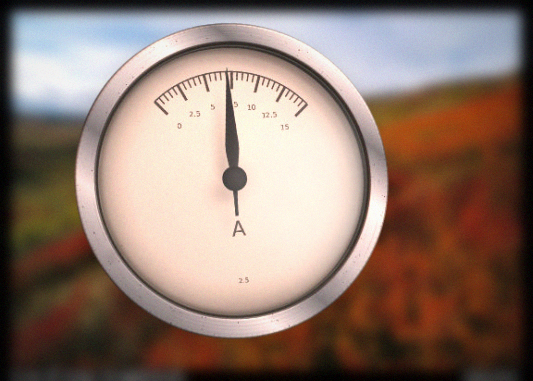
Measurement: 7 A
